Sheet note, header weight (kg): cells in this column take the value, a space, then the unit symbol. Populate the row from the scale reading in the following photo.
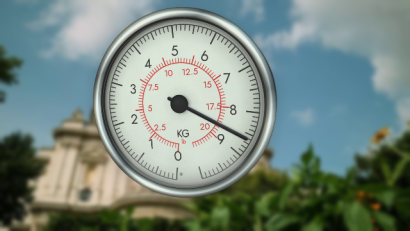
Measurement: 8.6 kg
